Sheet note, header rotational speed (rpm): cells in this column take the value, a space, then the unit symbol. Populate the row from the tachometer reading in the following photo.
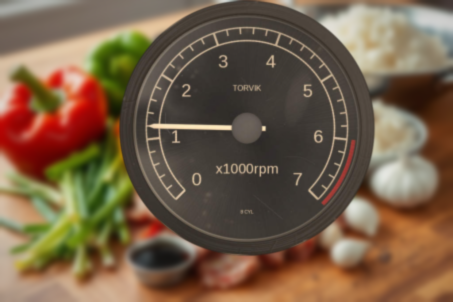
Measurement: 1200 rpm
